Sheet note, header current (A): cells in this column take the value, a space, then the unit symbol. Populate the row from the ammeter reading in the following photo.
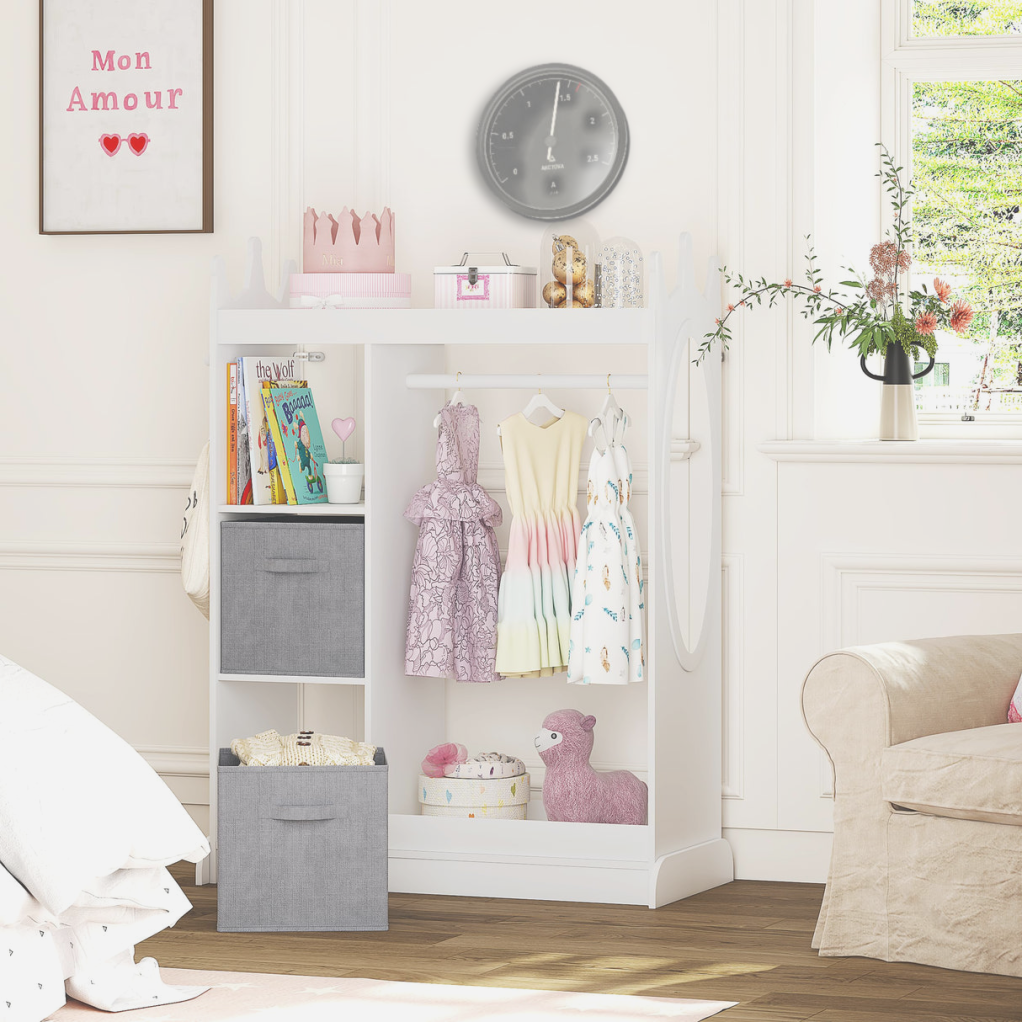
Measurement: 1.4 A
